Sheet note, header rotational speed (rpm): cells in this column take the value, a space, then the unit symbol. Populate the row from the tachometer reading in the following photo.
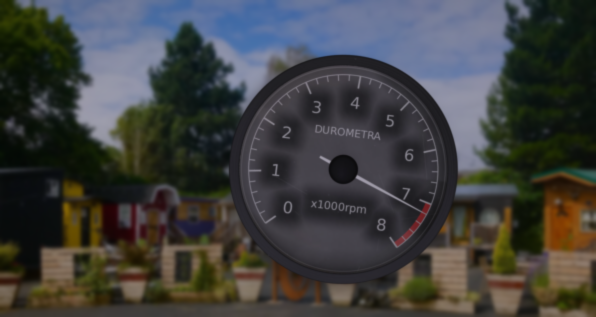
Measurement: 7200 rpm
